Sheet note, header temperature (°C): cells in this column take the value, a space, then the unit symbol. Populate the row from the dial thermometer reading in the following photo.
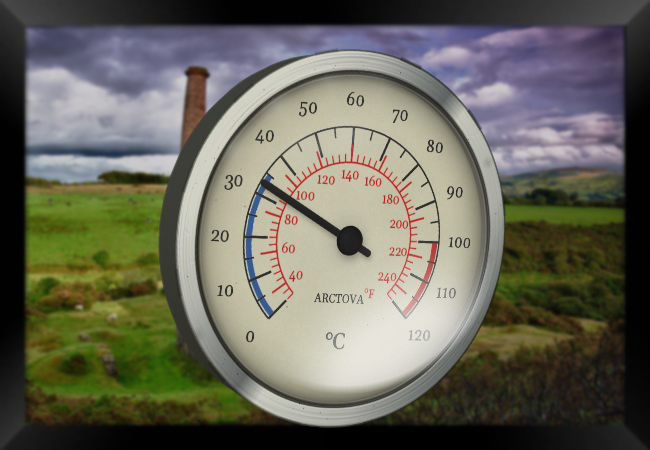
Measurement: 32.5 °C
